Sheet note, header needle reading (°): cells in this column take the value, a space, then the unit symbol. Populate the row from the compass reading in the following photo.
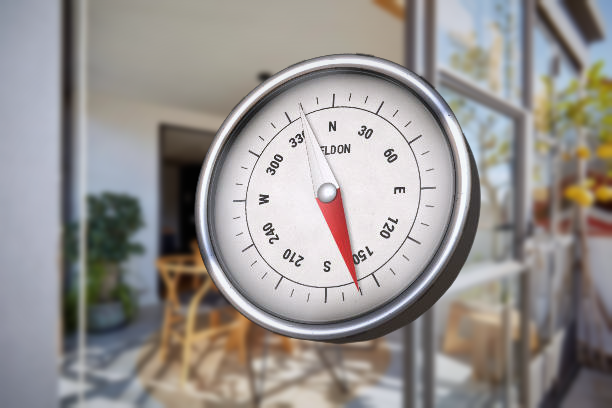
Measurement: 160 °
